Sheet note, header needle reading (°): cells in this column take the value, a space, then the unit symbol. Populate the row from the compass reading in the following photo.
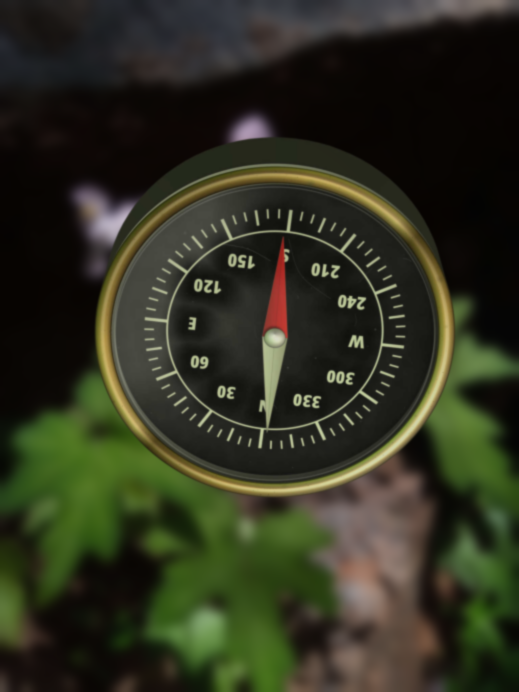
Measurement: 177.5 °
